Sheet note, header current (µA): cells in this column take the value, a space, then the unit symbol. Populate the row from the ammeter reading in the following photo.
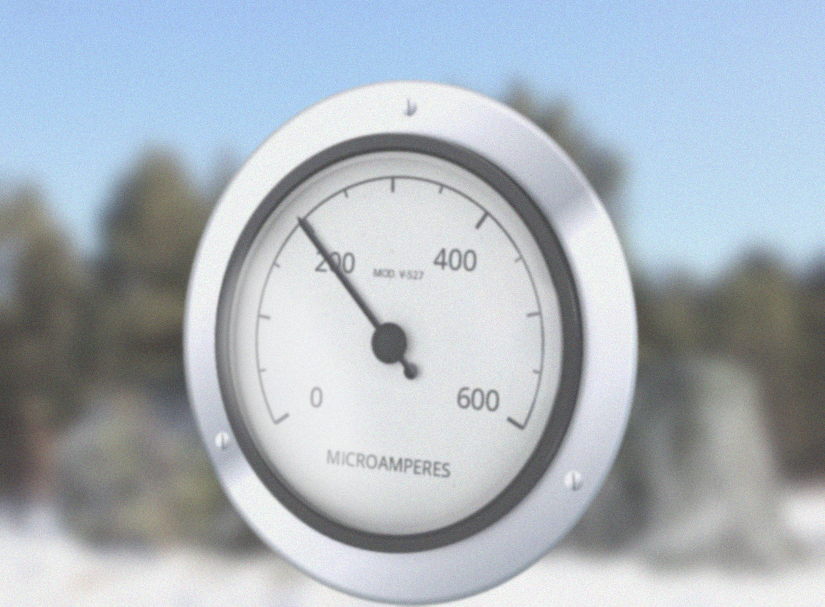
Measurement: 200 µA
